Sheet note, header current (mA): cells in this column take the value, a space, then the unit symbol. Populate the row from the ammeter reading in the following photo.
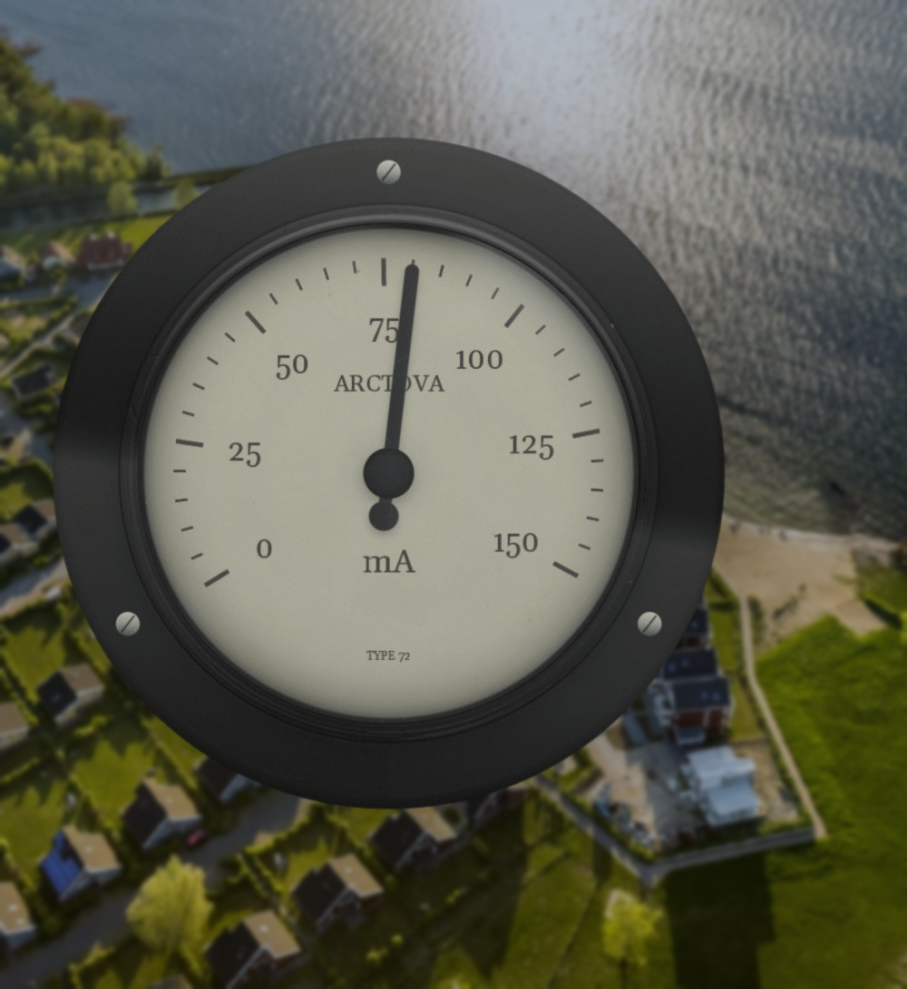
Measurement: 80 mA
